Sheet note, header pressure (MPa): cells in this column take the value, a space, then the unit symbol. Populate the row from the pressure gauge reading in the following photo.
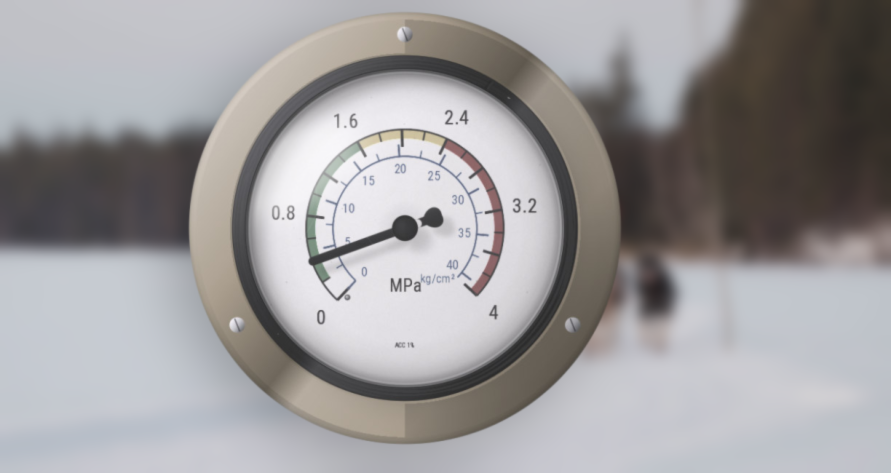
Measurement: 0.4 MPa
